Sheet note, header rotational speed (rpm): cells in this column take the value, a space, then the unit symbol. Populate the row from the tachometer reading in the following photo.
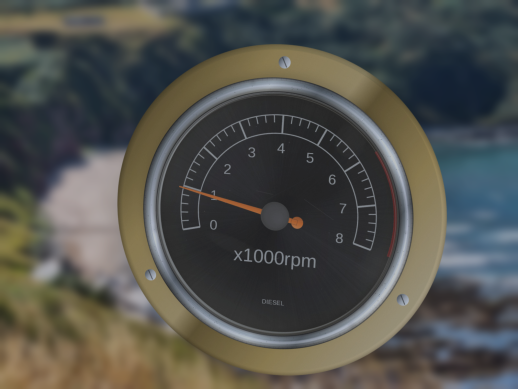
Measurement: 1000 rpm
